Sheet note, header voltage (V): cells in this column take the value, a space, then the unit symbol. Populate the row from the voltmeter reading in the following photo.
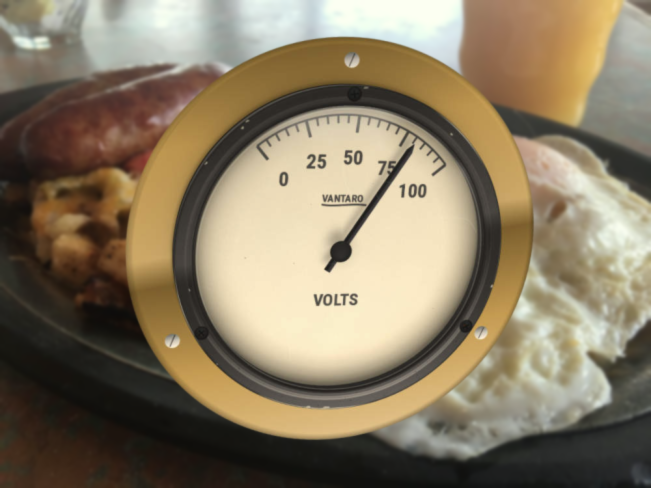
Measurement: 80 V
